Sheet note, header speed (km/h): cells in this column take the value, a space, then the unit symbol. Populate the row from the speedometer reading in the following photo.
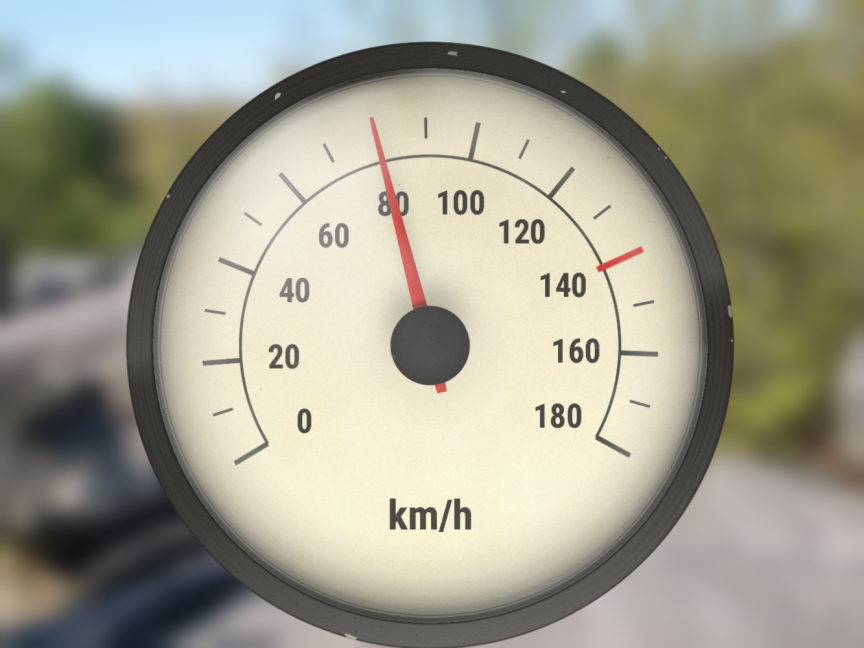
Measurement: 80 km/h
